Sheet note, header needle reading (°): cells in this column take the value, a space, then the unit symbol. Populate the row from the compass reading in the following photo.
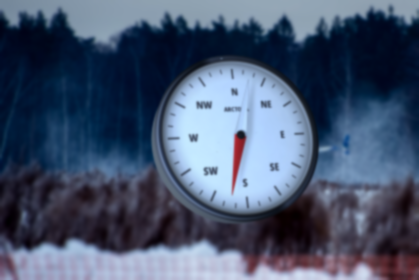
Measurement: 195 °
